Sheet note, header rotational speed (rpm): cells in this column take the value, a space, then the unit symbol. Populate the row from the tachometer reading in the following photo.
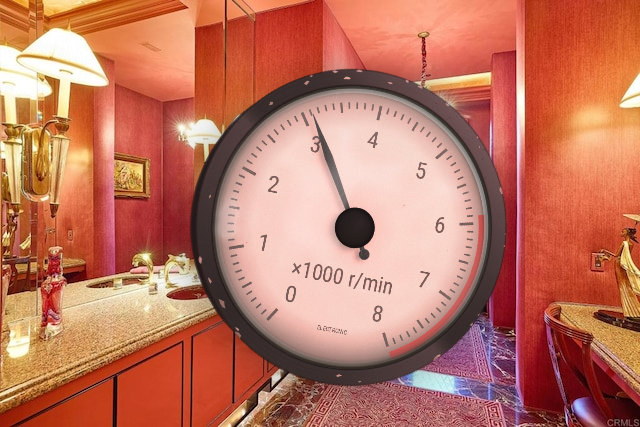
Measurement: 3100 rpm
